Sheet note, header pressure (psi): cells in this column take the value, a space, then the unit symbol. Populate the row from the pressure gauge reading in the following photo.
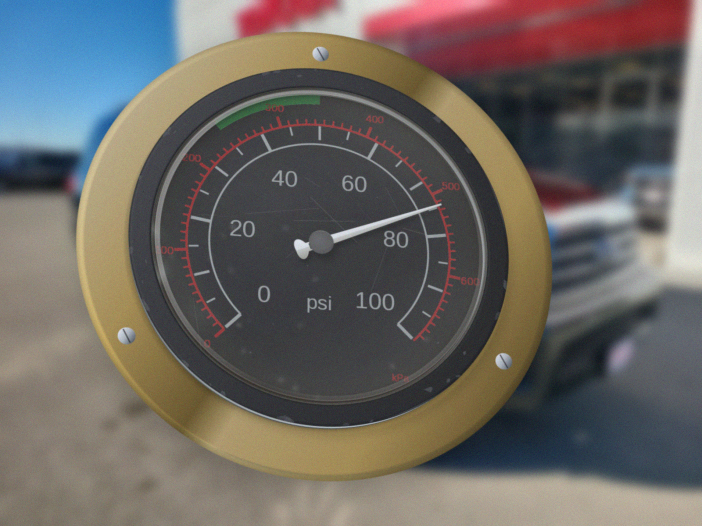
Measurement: 75 psi
